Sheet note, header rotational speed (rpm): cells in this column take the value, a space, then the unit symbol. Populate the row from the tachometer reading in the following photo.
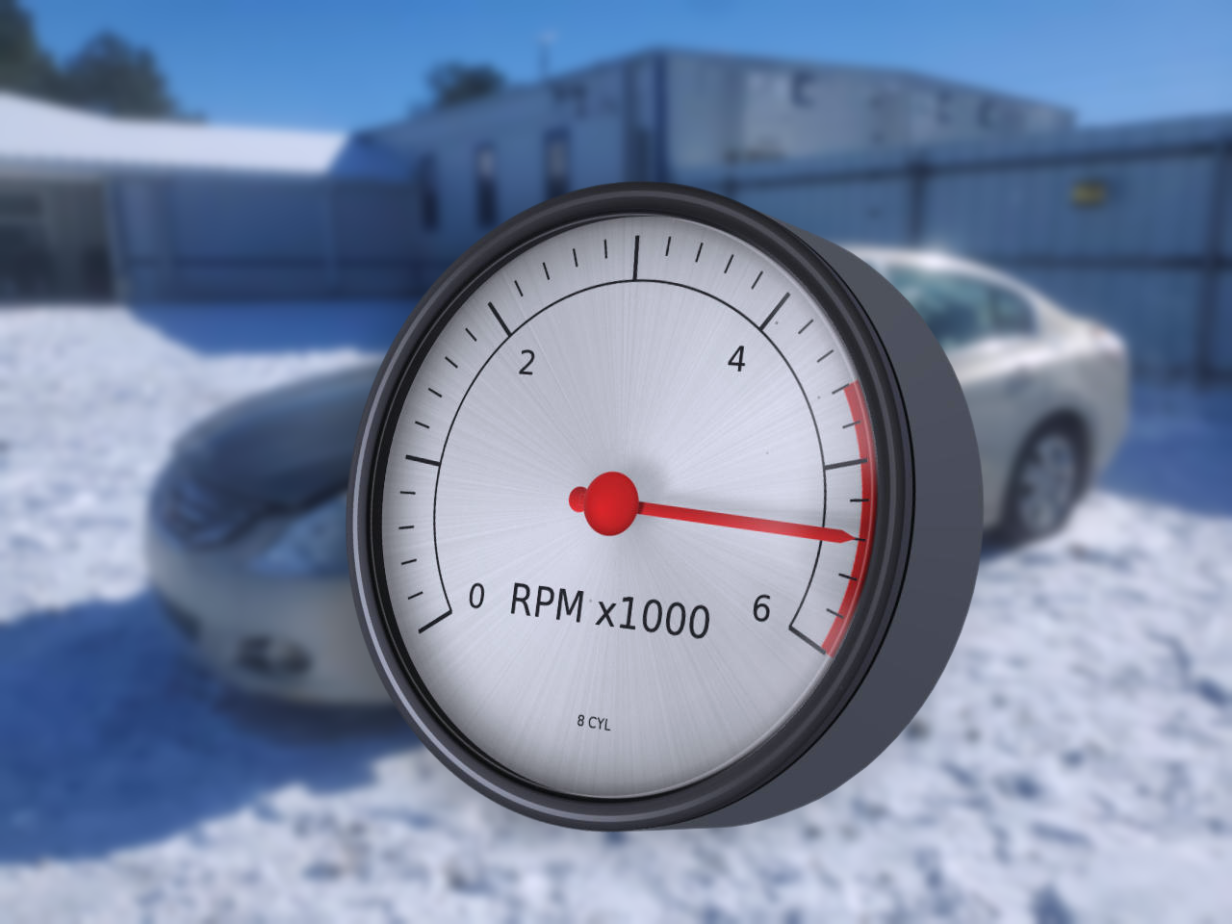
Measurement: 5400 rpm
